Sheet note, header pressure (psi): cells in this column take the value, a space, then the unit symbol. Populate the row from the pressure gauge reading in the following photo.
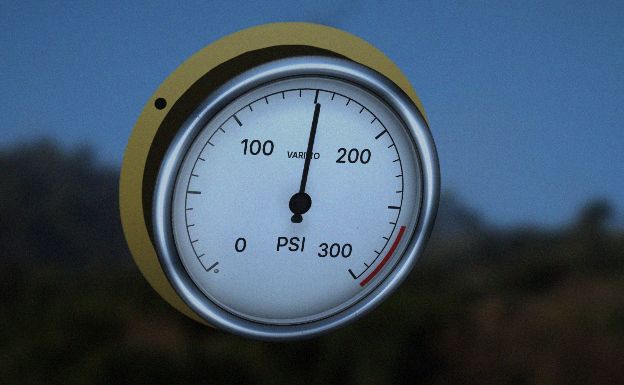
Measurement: 150 psi
